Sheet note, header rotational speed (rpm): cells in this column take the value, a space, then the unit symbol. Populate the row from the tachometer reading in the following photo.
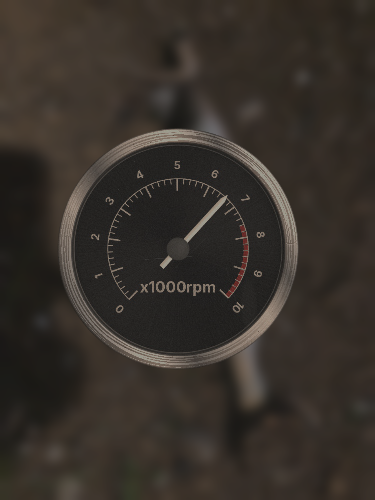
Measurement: 6600 rpm
